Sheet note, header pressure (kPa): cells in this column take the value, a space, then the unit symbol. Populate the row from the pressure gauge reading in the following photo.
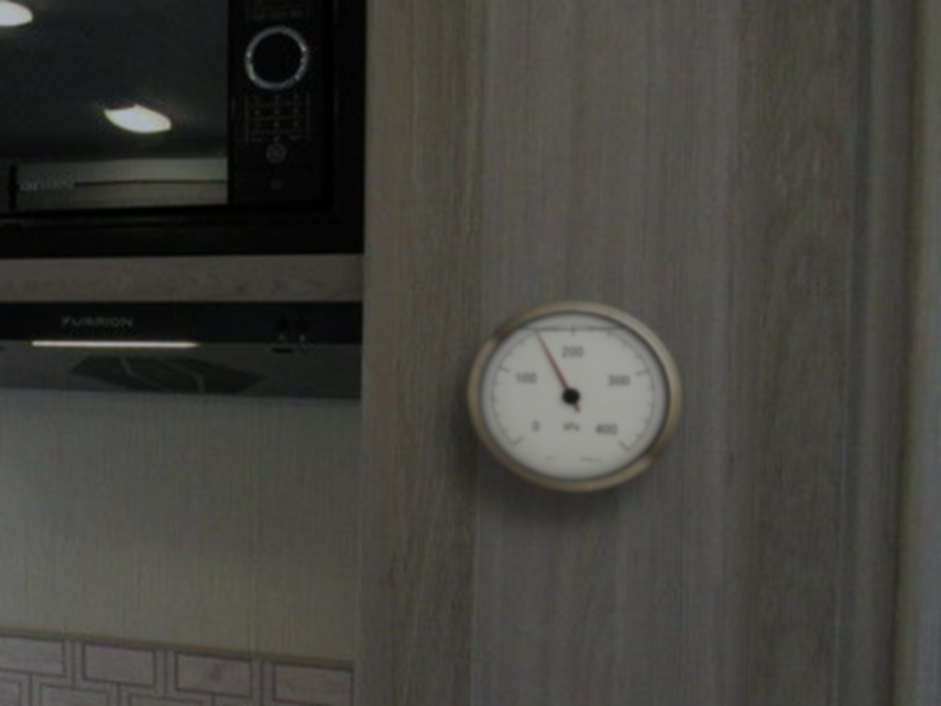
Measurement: 160 kPa
